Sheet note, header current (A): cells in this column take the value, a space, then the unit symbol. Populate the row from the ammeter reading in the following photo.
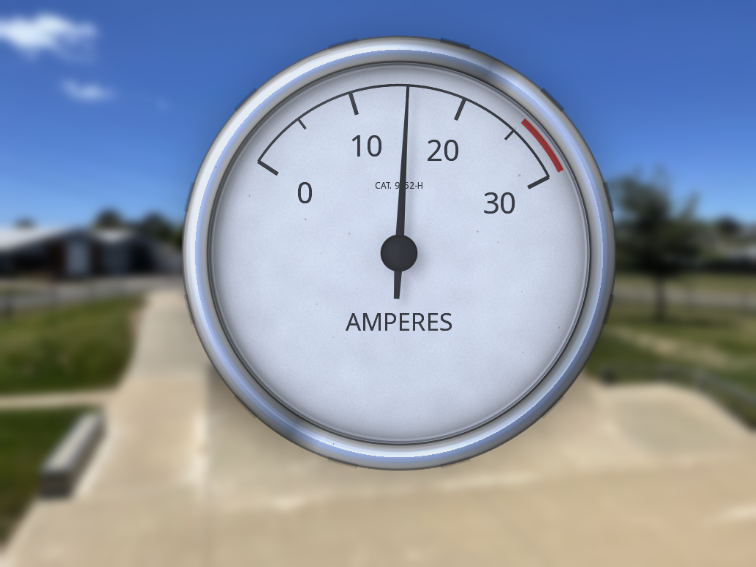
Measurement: 15 A
